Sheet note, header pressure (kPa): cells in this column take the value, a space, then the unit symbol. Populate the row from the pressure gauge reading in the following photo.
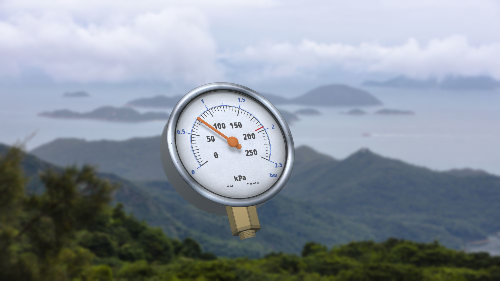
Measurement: 75 kPa
